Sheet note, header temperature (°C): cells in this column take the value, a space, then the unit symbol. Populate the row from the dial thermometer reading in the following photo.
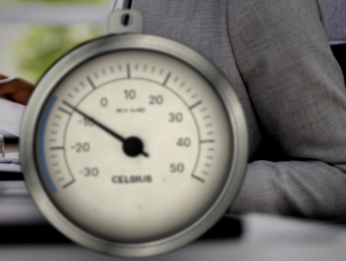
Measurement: -8 °C
